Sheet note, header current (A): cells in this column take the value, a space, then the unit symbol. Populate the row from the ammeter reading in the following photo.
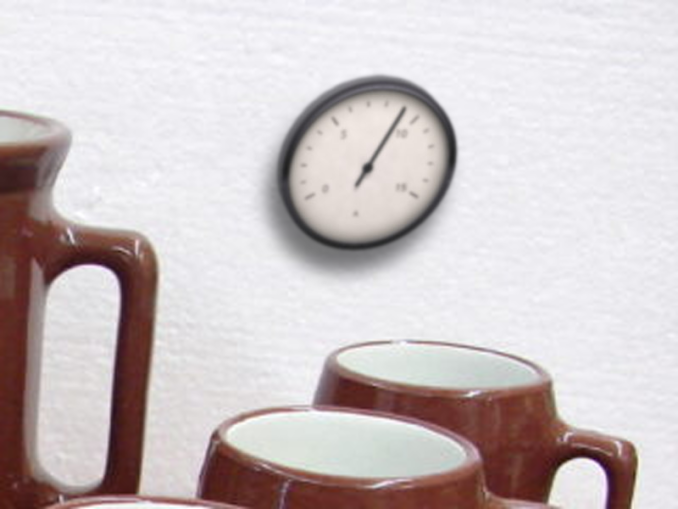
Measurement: 9 A
